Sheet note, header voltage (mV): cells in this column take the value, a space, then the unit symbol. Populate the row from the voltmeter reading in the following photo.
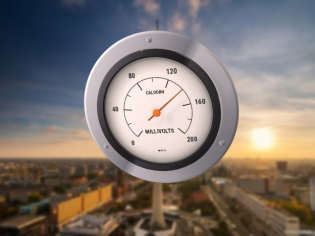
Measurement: 140 mV
